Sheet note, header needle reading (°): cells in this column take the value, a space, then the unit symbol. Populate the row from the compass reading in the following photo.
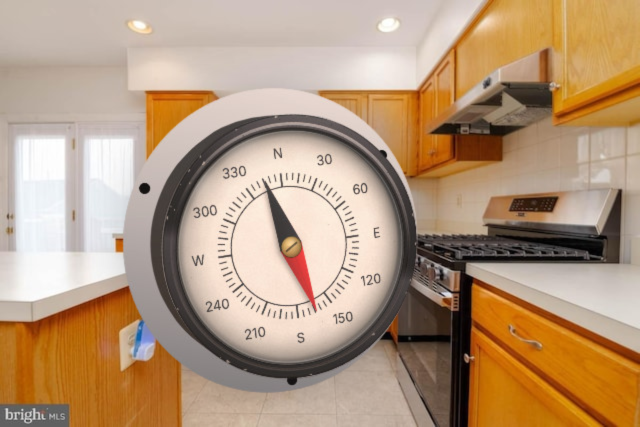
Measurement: 165 °
